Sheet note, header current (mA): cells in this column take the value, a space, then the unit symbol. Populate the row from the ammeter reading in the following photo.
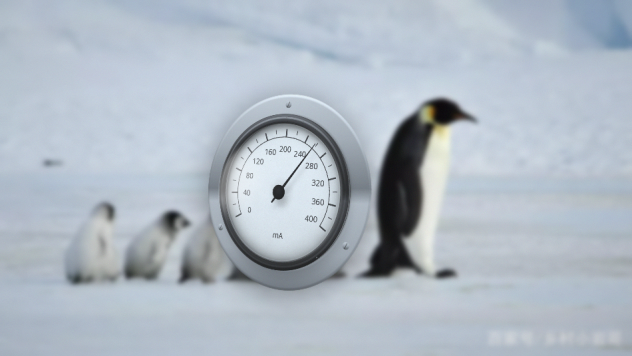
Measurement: 260 mA
